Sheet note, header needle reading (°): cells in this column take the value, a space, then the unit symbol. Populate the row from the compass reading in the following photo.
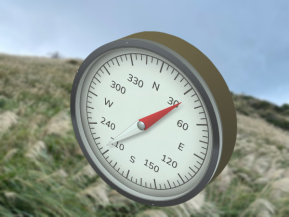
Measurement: 35 °
